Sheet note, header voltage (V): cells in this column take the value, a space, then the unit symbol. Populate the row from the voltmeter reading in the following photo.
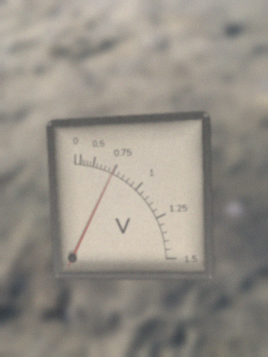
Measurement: 0.75 V
